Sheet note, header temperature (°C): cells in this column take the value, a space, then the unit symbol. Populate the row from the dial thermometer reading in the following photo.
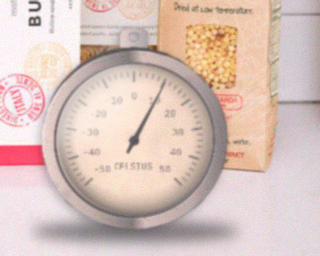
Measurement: 10 °C
